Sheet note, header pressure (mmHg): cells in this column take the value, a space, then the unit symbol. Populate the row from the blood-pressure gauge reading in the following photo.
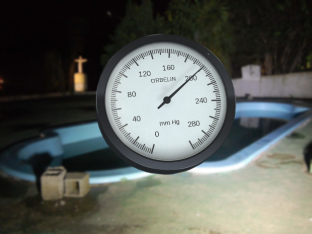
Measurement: 200 mmHg
